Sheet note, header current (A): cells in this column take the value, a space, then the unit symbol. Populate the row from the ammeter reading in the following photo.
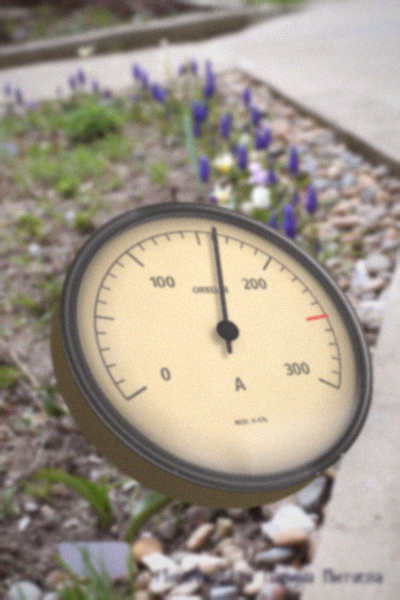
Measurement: 160 A
